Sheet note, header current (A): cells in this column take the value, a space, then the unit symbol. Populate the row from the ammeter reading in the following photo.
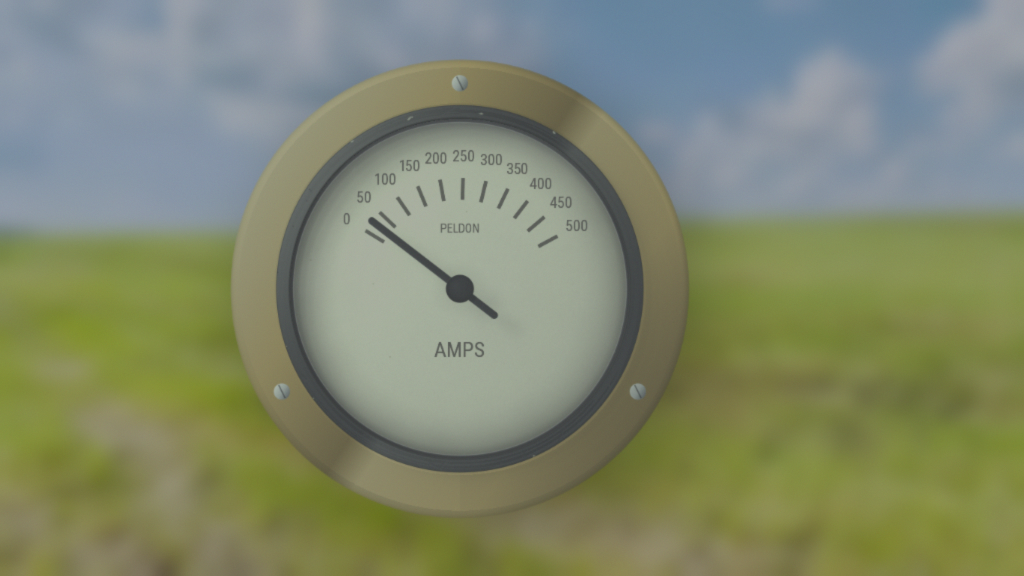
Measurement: 25 A
